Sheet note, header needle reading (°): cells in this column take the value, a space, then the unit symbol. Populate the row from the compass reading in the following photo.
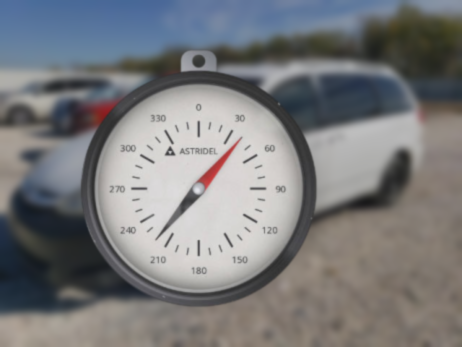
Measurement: 40 °
